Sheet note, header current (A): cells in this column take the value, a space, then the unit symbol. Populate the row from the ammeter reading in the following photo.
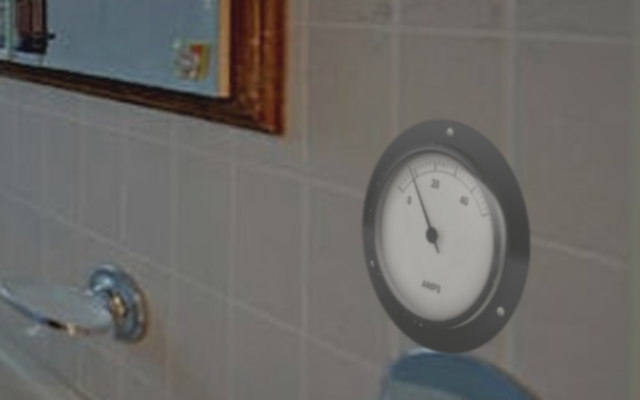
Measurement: 10 A
